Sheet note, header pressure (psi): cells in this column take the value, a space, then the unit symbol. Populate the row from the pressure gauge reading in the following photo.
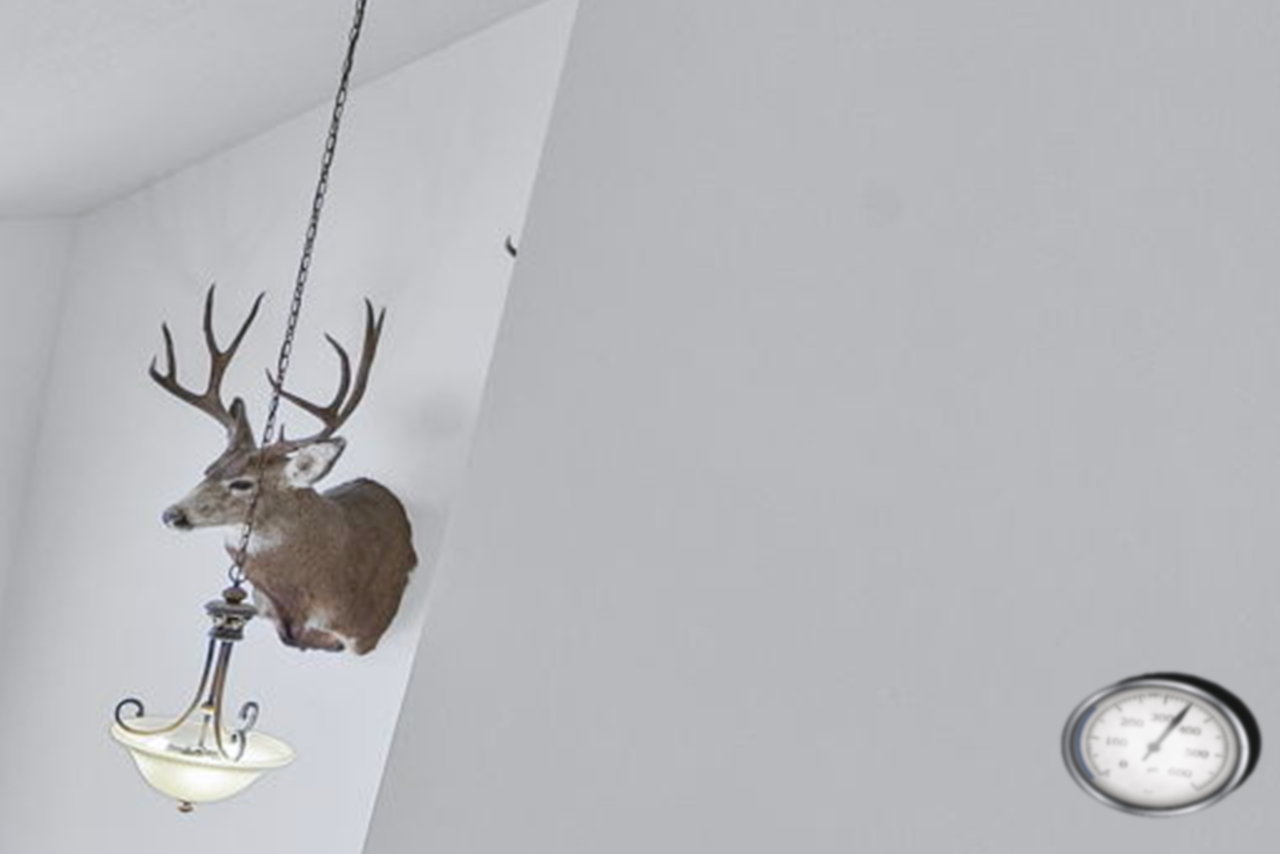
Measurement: 350 psi
